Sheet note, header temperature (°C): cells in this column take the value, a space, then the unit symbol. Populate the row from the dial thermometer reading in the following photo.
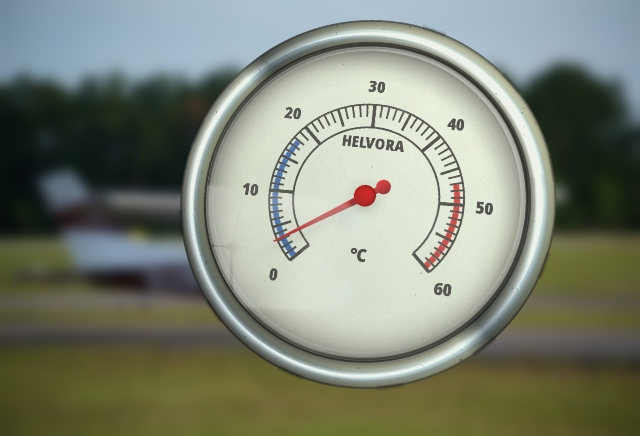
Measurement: 3 °C
